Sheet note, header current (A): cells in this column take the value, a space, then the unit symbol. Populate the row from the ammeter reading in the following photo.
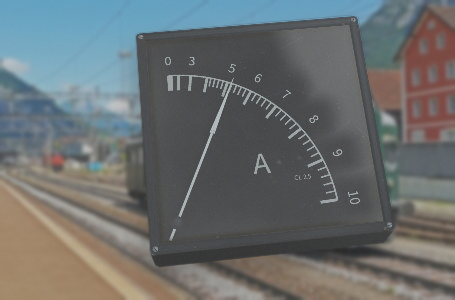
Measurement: 5.2 A
